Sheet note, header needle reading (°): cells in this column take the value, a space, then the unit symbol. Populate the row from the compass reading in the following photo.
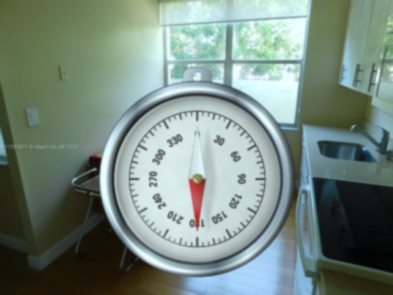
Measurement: 180 °
